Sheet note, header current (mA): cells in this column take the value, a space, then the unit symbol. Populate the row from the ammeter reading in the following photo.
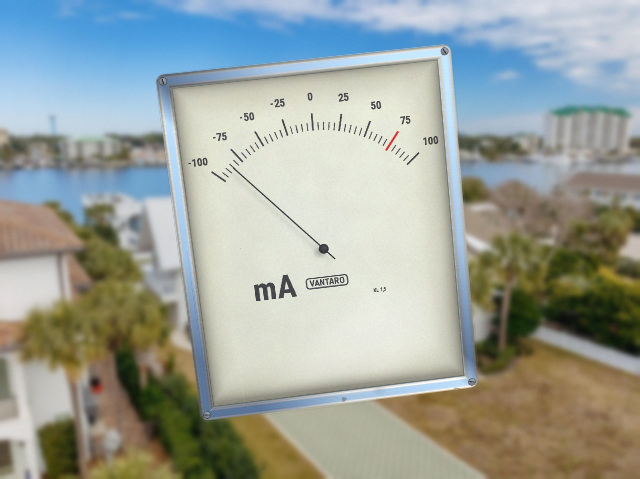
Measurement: -85 mA
